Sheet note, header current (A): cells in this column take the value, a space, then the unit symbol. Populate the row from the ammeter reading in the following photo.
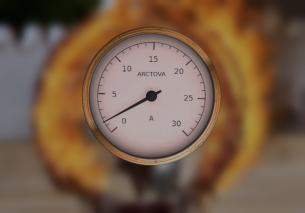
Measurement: 1.5 A
